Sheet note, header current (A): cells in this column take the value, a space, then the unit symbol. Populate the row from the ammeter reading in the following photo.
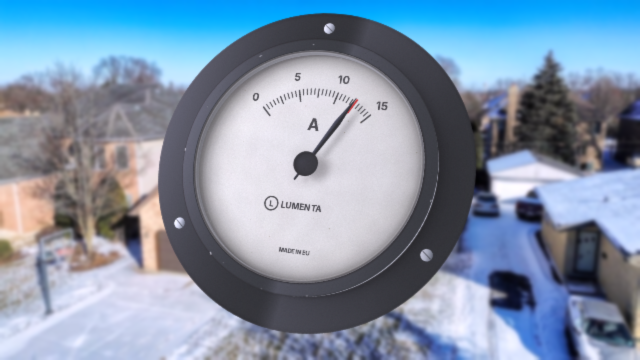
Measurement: 12.5 A
